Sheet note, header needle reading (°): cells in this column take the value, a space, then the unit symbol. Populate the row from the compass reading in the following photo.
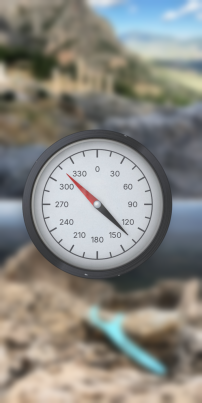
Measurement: 315 °
